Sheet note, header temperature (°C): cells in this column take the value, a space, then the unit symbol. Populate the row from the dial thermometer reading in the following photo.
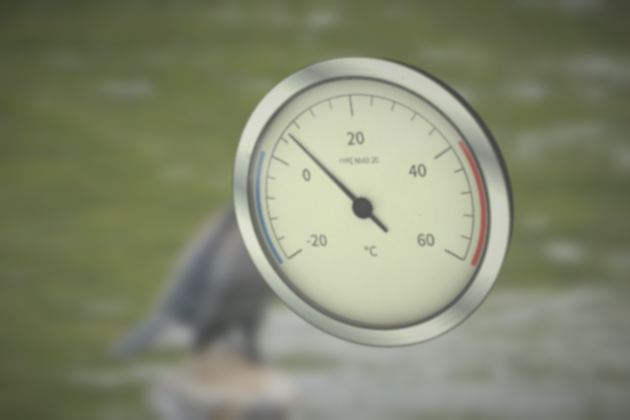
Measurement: 6 °C
